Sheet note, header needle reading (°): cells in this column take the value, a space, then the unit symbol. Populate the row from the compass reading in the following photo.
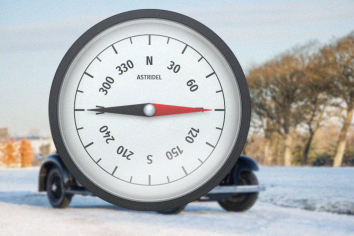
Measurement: 90 °
